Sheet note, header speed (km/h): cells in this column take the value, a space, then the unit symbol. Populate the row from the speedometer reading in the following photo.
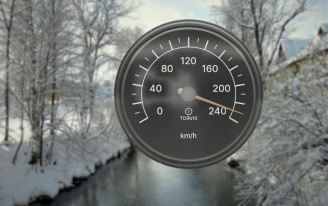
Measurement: 230 km/h
